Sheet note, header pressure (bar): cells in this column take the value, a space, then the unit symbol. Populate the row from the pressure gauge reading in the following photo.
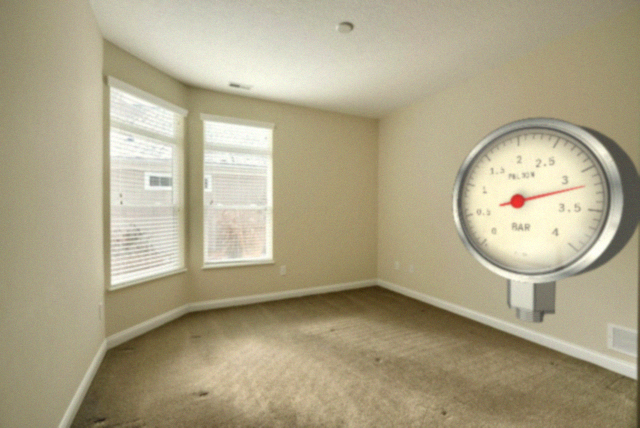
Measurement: 3.2 bar
